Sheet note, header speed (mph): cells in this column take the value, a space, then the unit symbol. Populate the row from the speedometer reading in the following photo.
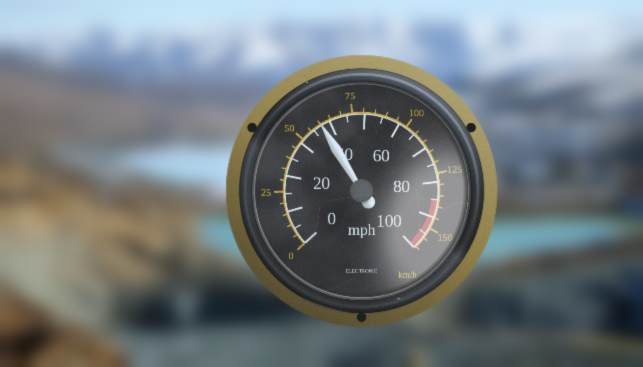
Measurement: 37.5 mph
